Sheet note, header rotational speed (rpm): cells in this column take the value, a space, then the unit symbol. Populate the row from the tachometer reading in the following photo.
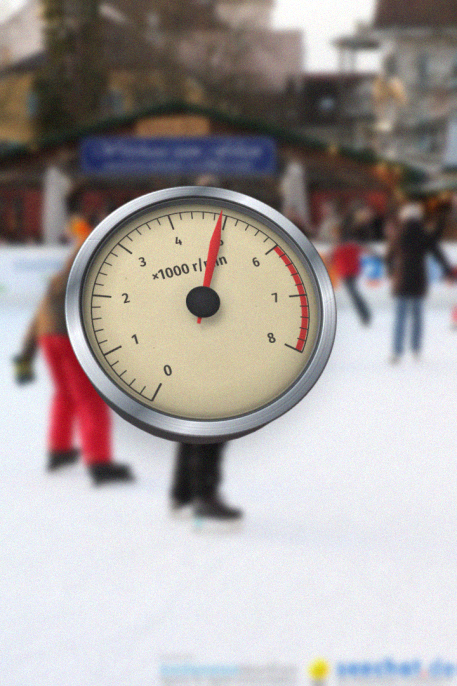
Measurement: 4900 rpm
